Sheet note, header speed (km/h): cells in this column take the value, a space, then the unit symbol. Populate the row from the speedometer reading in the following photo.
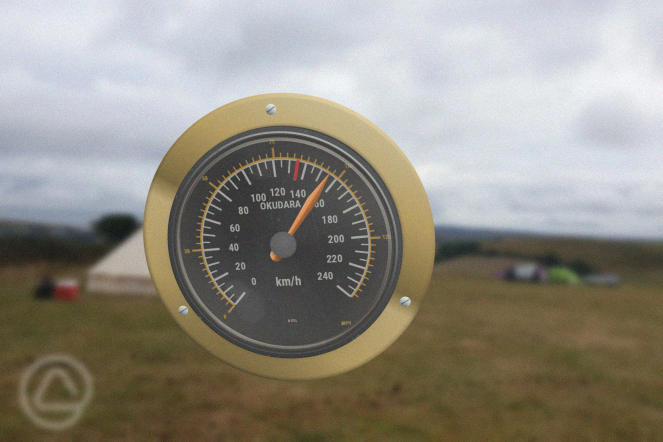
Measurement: 155 km/h
